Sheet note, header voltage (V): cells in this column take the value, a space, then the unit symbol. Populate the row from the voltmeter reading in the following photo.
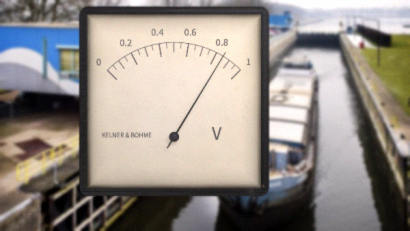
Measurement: 0.85 V
